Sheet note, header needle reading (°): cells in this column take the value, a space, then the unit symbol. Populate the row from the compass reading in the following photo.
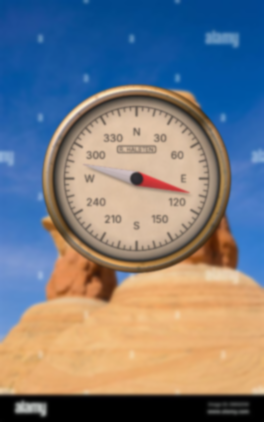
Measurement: 105 °
